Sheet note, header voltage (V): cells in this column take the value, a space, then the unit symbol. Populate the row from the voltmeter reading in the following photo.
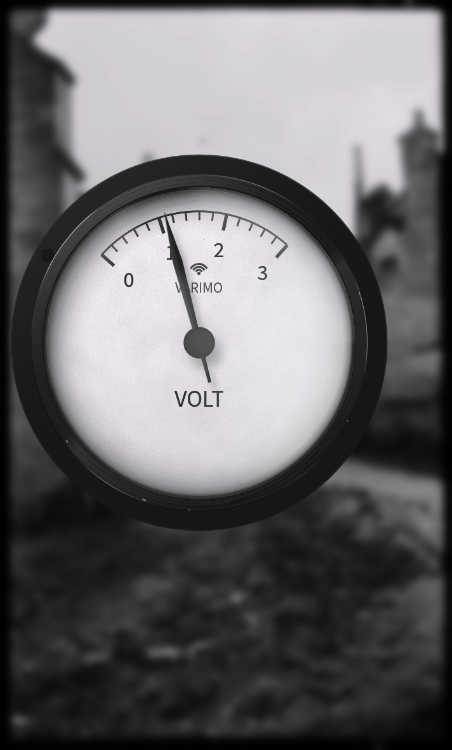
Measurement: 1.1 V
